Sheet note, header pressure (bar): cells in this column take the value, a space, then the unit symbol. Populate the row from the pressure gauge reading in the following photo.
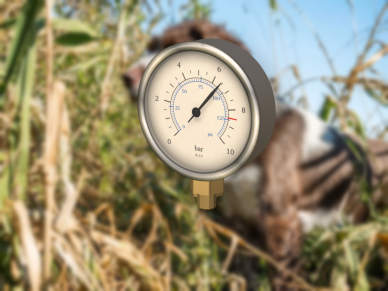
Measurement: 6.5 bar
